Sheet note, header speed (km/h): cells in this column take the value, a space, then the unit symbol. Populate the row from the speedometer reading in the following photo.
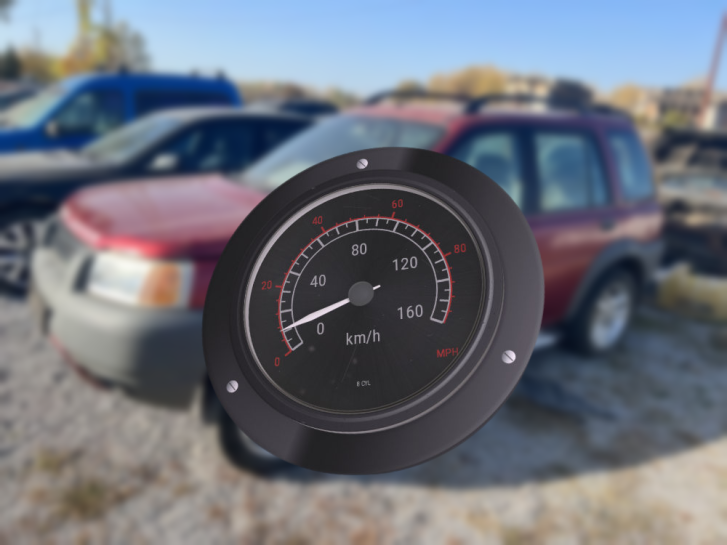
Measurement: 10 km/h
